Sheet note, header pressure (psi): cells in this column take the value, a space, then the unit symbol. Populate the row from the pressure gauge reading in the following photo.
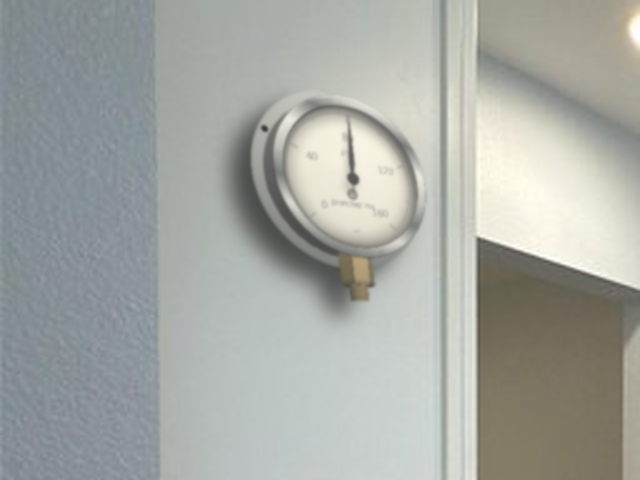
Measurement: 80 psi
